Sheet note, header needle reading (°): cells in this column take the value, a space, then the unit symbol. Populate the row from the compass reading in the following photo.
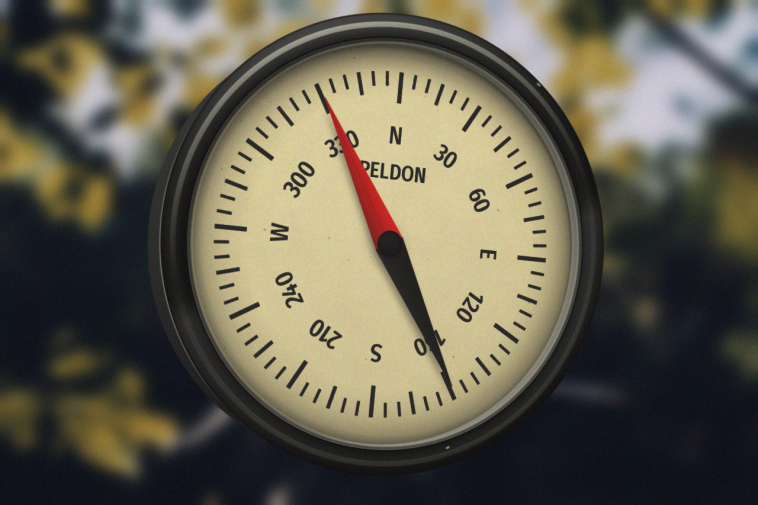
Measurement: 330 °
